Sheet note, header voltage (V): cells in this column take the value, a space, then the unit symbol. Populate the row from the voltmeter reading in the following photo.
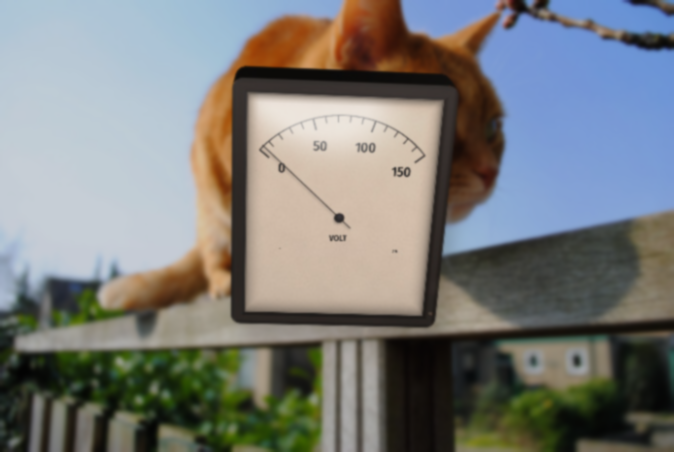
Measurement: 5 V
